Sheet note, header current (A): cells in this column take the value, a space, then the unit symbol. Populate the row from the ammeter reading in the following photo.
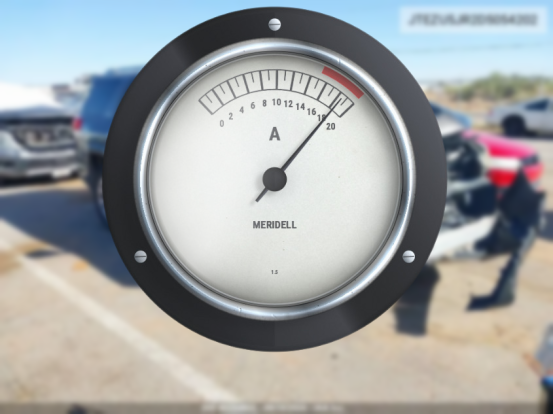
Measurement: 18.5 A
